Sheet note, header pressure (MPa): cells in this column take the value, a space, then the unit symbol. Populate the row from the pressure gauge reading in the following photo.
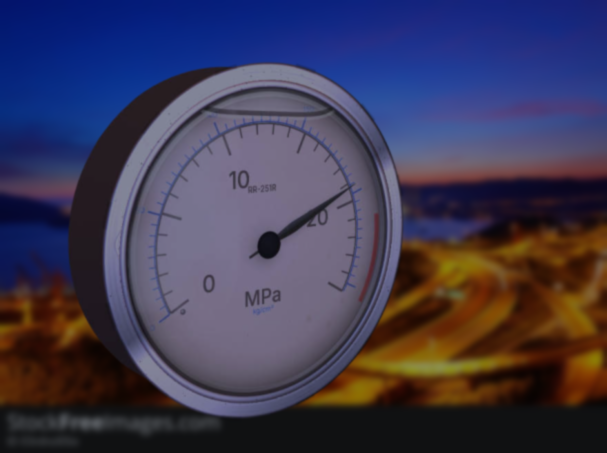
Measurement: 19 MPa
